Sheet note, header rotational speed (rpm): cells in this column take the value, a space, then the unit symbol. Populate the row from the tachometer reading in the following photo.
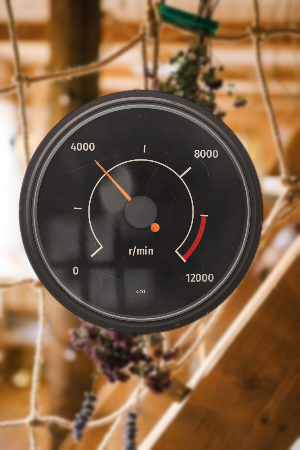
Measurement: 4000 rpm
